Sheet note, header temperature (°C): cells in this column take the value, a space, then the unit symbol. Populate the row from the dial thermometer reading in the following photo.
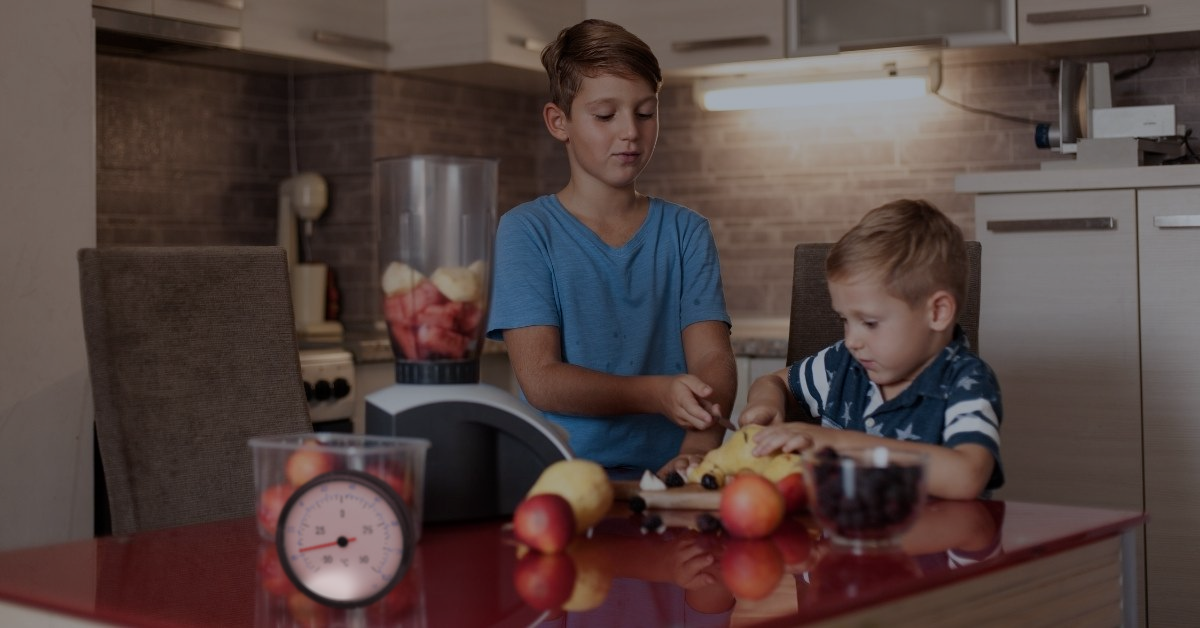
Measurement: -37.5 °C
